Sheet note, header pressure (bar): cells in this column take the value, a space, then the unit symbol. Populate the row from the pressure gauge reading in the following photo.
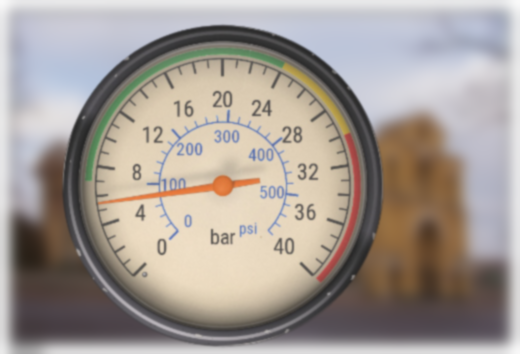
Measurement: 5.5 bar
